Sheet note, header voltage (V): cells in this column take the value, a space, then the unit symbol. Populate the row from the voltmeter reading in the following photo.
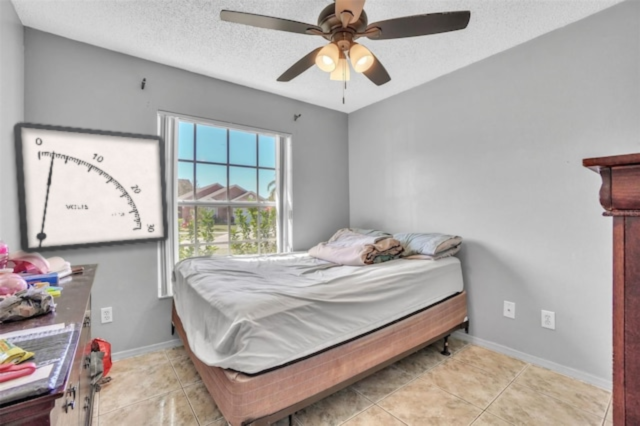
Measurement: 2.5 V
